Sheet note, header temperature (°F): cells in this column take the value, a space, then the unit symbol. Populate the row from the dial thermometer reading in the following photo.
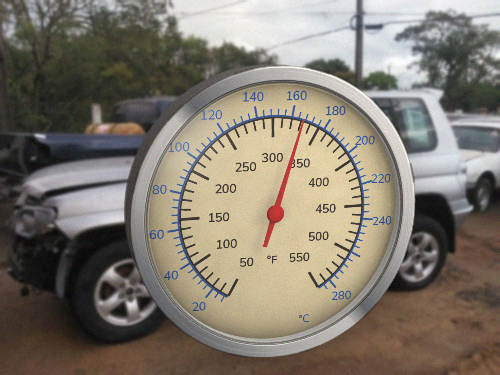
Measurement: 330 °F
